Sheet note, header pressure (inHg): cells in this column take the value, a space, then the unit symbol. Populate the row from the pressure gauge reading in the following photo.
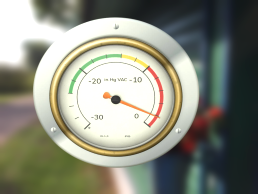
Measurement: -2 inHg
